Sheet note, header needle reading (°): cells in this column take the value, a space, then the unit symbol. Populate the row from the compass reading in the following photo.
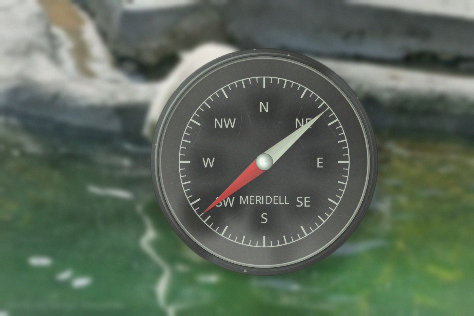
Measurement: 230 °
